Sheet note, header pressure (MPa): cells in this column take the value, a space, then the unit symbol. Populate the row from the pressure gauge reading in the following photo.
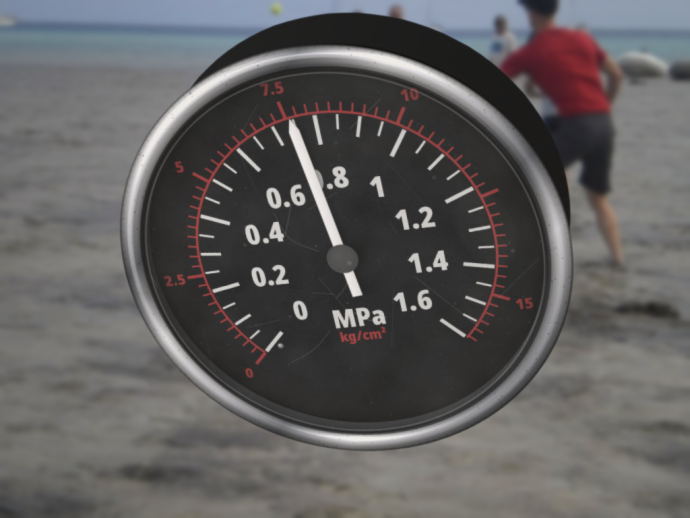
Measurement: 0.75 MPa
